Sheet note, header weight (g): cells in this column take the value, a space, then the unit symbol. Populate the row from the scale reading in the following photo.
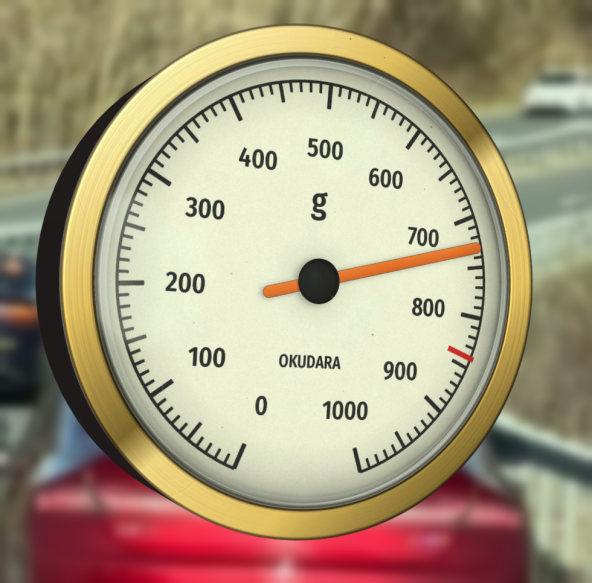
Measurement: 730 g
